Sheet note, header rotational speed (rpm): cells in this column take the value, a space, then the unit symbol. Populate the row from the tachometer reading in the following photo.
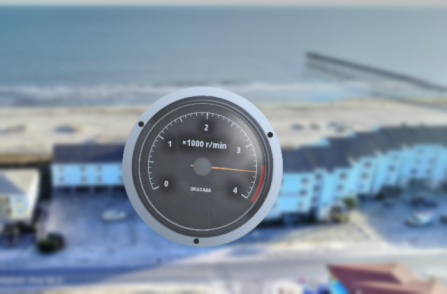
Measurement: 3500 rpm
